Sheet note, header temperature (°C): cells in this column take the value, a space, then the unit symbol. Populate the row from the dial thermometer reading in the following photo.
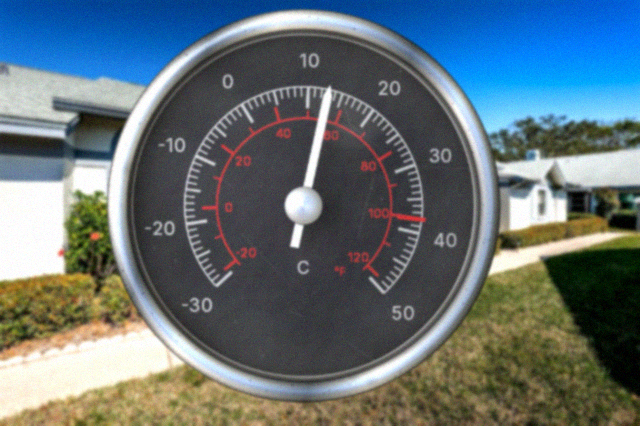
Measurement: 13 °C
